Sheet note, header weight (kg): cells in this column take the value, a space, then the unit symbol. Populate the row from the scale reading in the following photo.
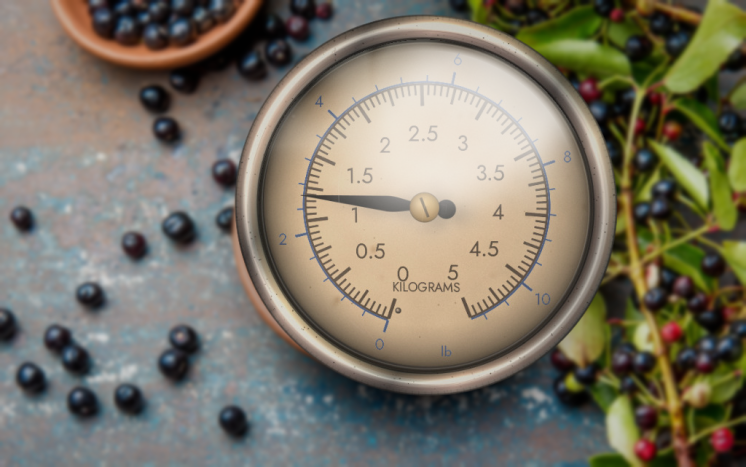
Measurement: 1.2 kg
